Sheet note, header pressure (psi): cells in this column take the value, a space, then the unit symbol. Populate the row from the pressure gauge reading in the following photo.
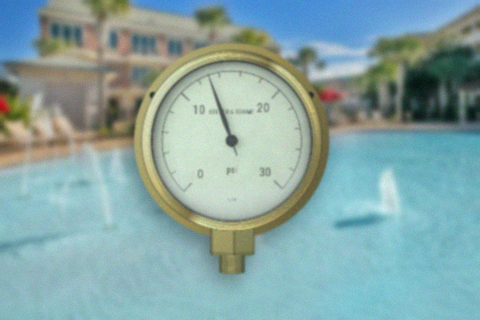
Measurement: 13 psi
